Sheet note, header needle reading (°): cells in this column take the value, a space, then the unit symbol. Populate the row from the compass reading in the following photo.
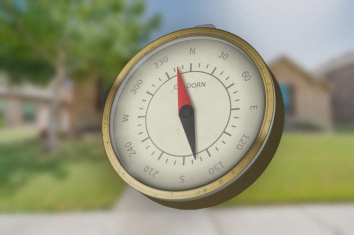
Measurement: 345 °
